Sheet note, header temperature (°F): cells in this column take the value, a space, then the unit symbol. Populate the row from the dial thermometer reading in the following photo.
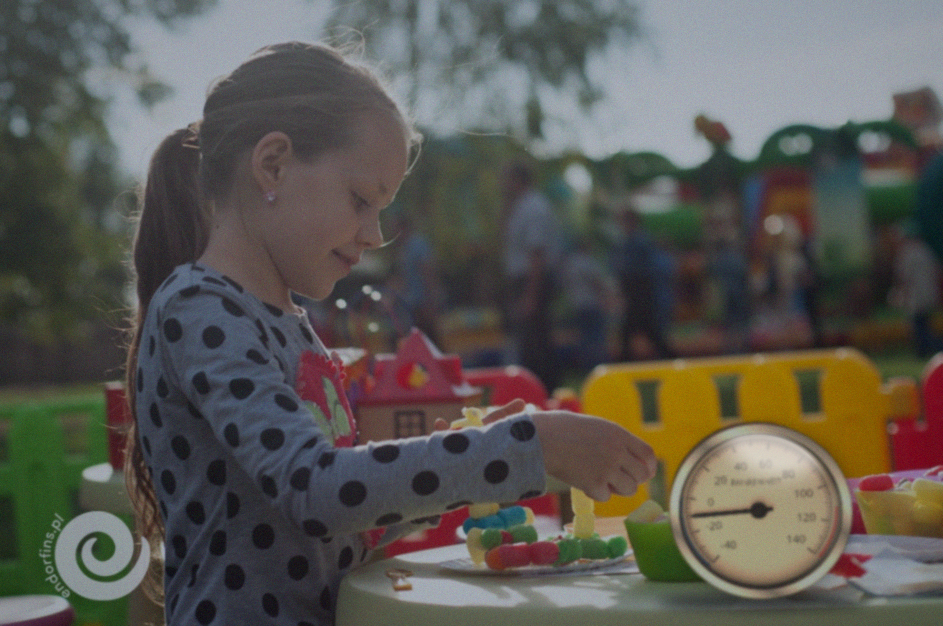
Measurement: -10 °F
